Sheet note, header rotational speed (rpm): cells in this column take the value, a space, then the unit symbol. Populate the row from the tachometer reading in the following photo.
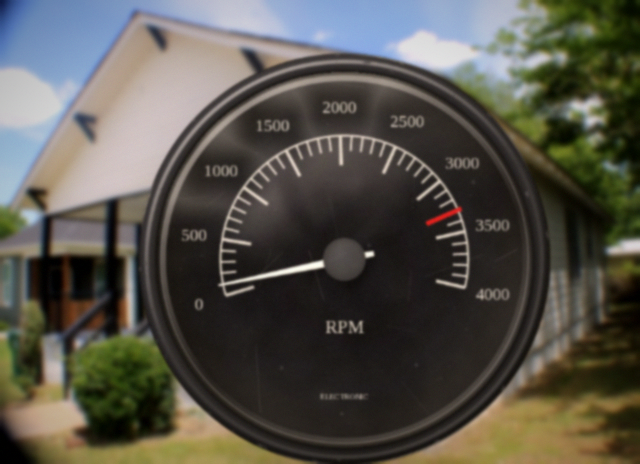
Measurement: 100 rpm
